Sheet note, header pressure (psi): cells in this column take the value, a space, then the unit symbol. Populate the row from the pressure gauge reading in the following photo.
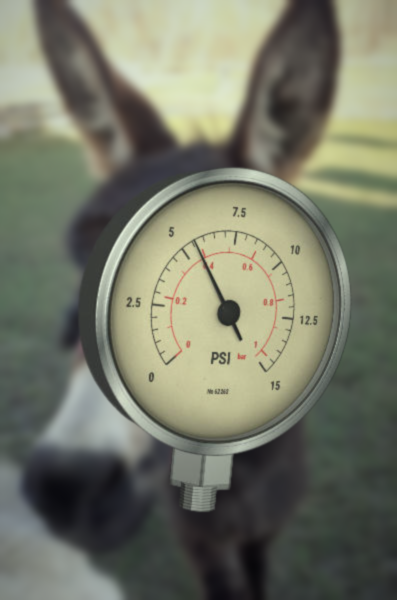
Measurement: 5.5 psi
